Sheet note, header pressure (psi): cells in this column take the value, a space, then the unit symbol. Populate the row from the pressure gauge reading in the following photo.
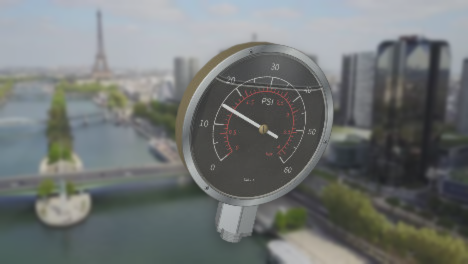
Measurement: 15 psi
